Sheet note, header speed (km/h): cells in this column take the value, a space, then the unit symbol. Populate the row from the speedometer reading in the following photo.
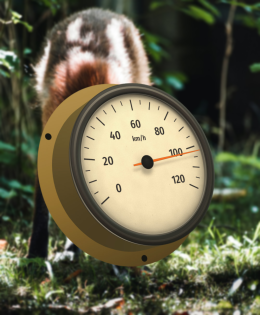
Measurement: 102.5 km/h
